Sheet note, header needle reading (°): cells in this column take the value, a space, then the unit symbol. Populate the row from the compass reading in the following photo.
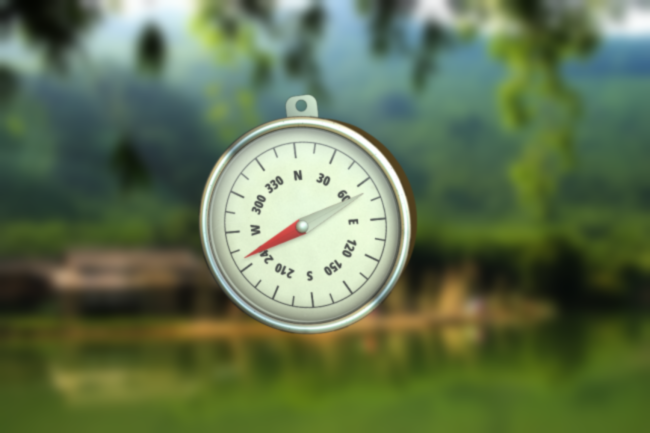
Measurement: 247.5 °
